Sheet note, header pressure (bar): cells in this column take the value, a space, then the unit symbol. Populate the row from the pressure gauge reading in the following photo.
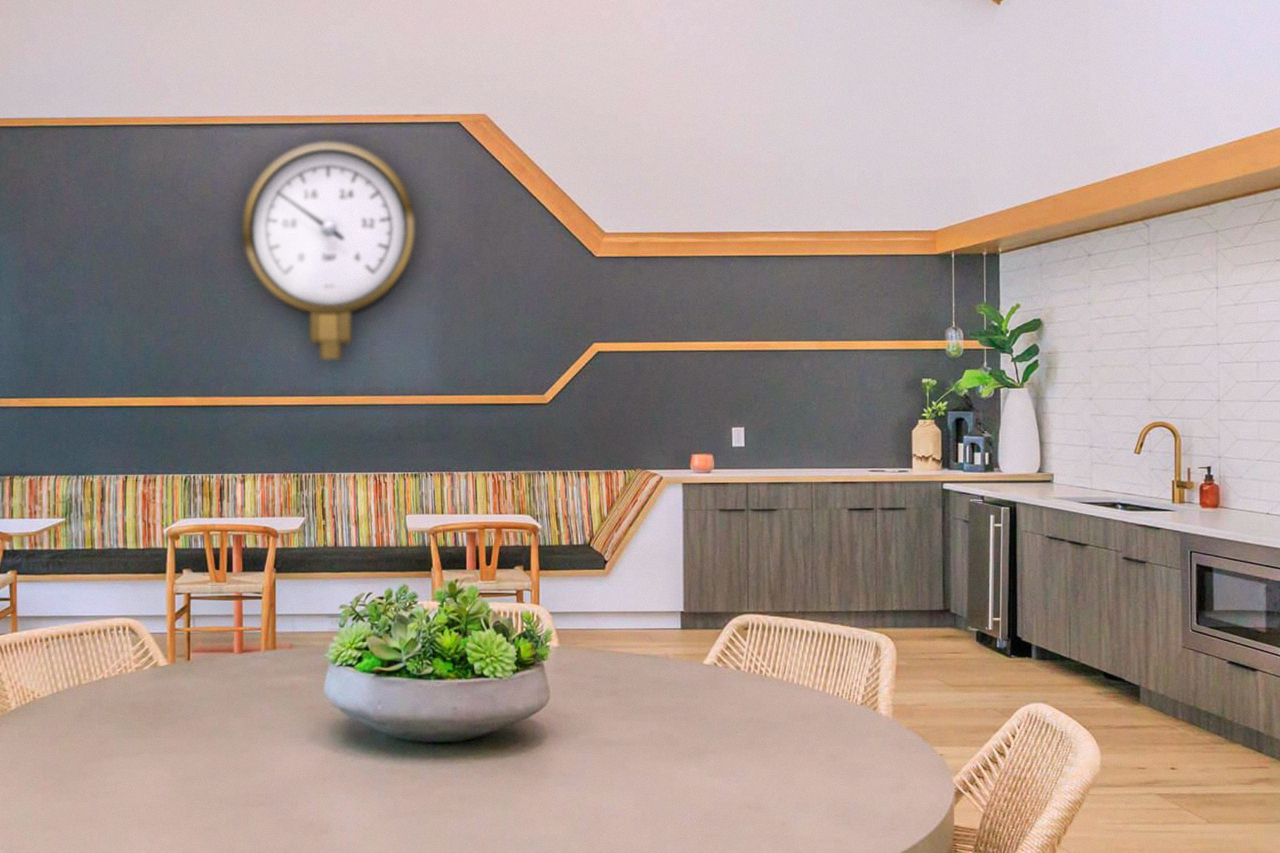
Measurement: 1.2 bar
